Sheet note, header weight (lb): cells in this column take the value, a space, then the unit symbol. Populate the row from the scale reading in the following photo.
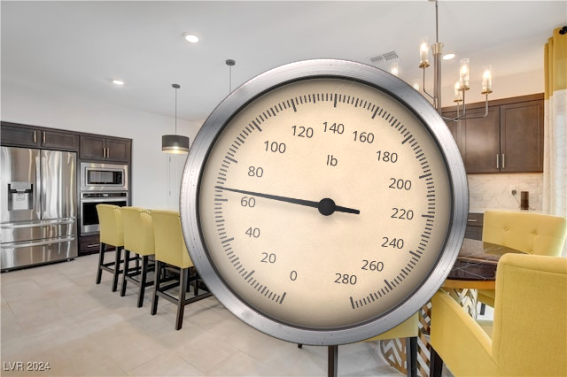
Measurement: 66 lb
